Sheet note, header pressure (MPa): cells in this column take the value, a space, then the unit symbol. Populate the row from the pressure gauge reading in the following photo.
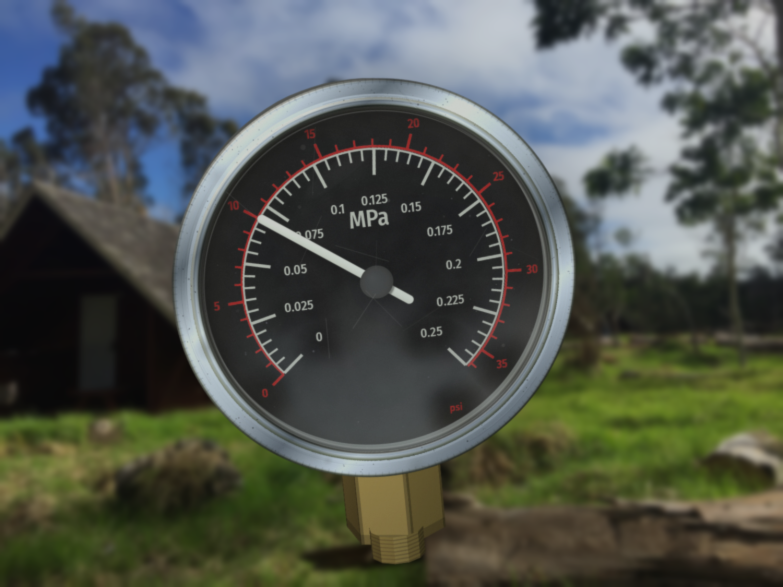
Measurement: 0.07 MPa
